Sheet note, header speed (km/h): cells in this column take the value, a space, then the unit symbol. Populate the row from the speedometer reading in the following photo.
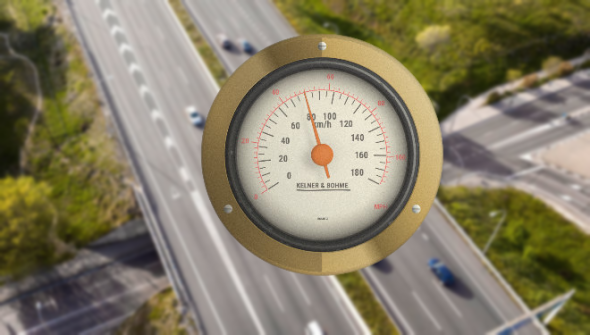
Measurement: 80 km/h
